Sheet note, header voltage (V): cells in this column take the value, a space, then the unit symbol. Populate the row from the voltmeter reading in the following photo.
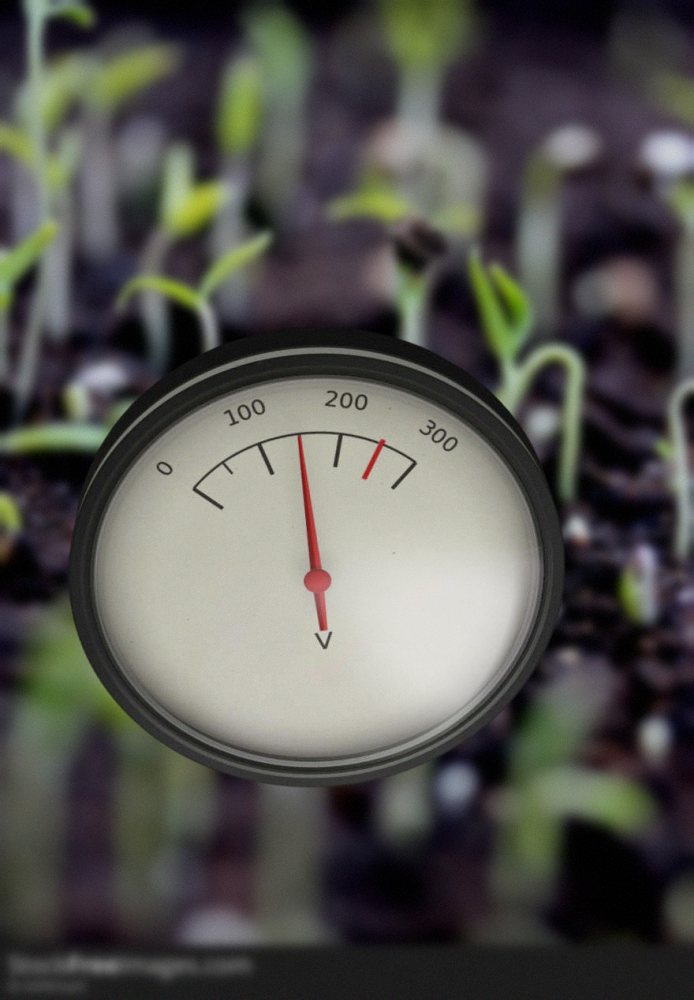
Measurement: 150 V
